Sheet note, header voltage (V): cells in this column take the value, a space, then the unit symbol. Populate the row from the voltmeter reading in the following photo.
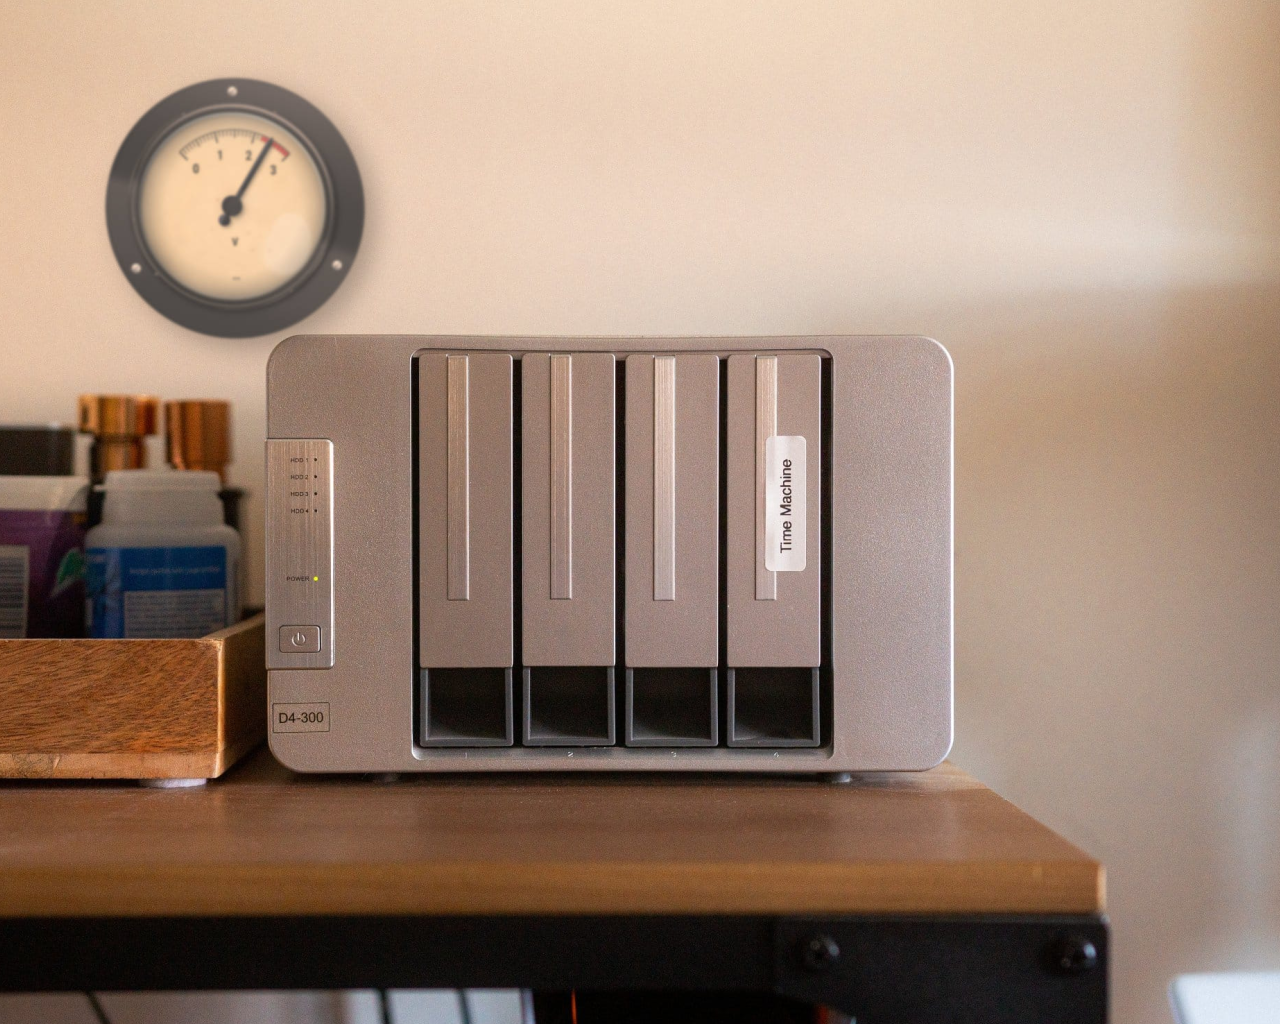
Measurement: 2.5 V
